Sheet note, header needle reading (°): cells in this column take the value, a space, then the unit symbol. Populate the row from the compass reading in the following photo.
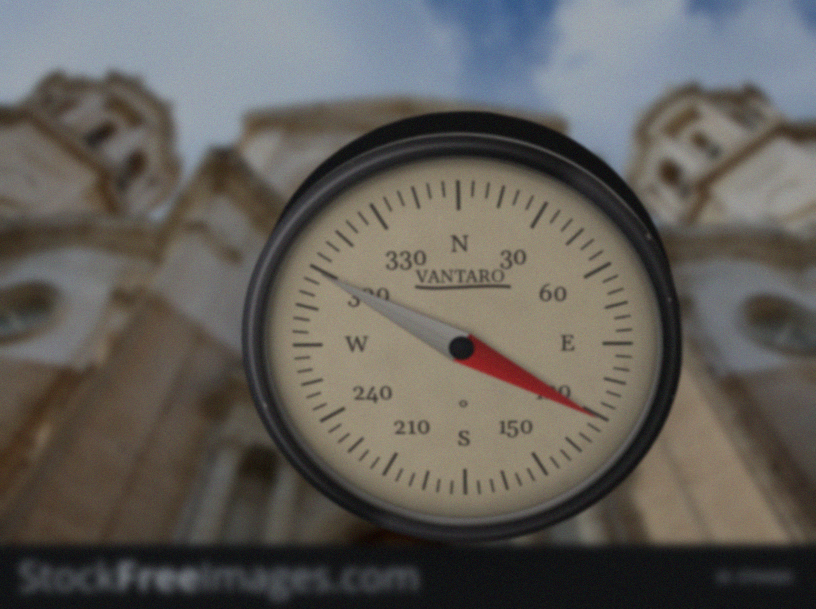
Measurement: 120 °
